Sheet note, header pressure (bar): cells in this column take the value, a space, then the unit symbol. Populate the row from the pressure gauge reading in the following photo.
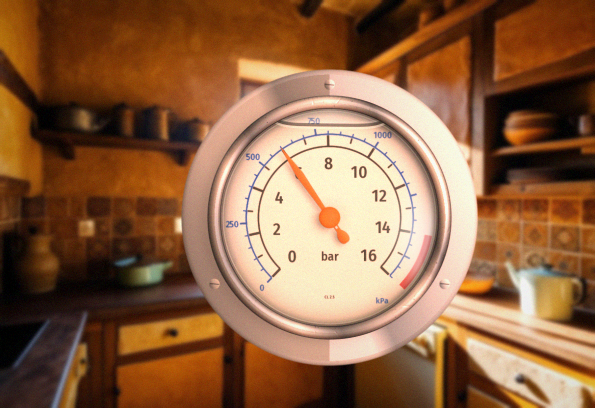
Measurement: 6 bar
